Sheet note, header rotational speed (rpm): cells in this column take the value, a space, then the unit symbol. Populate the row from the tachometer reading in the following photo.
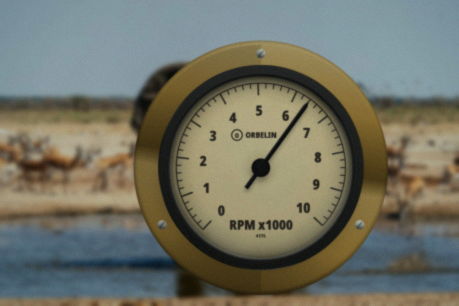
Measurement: 6400 rpm
